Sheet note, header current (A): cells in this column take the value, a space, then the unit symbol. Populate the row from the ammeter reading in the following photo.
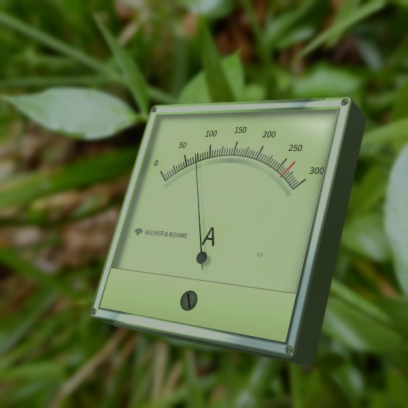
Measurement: 75 A
